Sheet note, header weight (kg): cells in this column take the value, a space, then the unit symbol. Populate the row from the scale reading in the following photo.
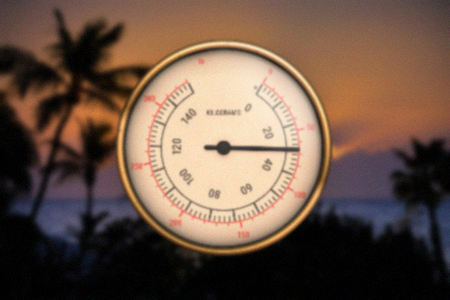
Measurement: 30 kg
